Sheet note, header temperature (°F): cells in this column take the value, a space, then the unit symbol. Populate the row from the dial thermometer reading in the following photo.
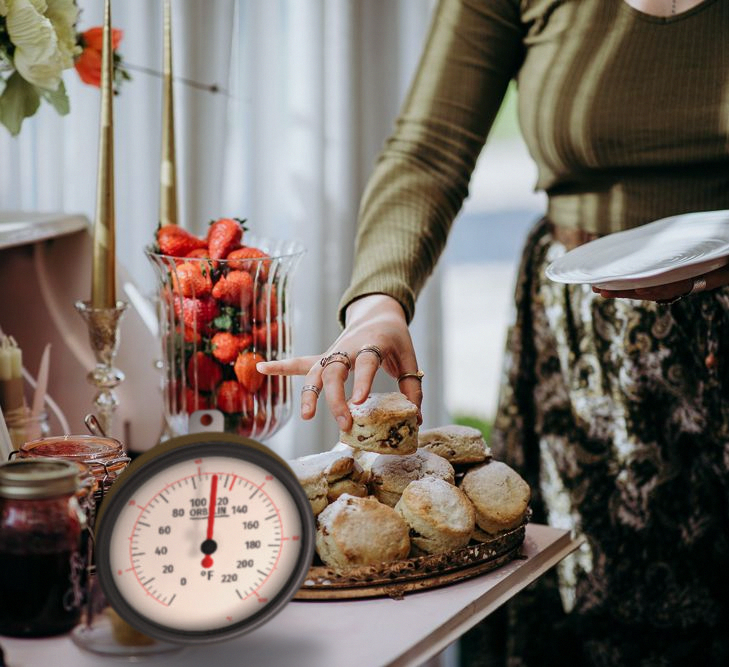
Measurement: 112 °F
